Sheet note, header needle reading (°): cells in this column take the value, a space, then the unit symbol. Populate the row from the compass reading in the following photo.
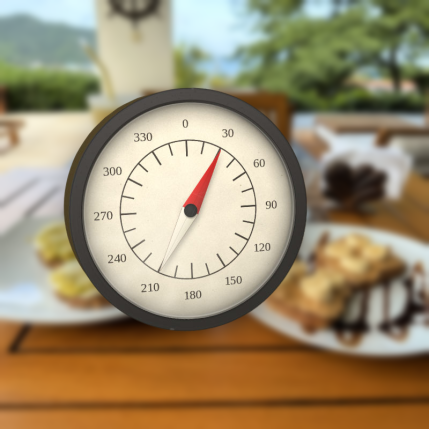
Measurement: 30 °
